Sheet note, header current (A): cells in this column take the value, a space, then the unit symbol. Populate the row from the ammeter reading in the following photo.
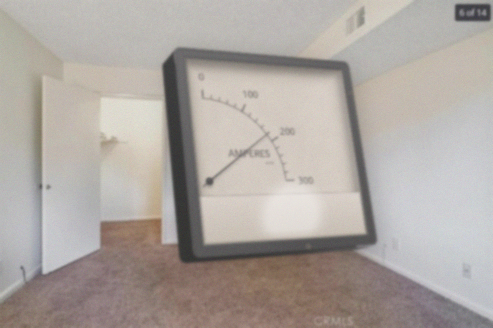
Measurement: 180 A
